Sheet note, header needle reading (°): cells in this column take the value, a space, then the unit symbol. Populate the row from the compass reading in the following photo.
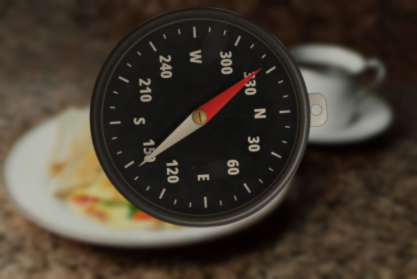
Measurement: 325 °
